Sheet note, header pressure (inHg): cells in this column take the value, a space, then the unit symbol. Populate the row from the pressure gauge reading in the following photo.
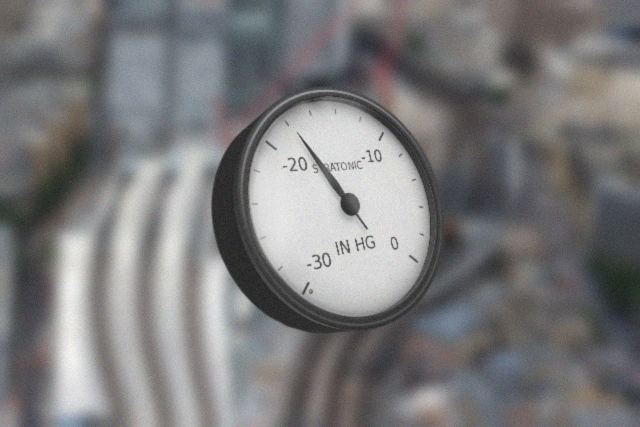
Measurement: -18 inHg
